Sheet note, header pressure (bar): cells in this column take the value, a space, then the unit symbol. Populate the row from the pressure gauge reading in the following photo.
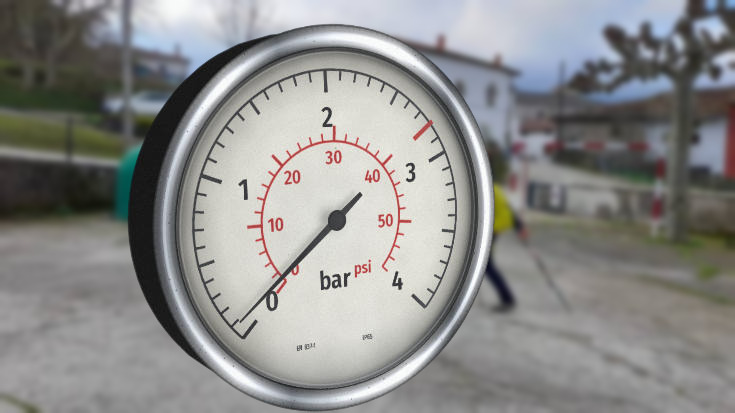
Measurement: 0.1 bar
